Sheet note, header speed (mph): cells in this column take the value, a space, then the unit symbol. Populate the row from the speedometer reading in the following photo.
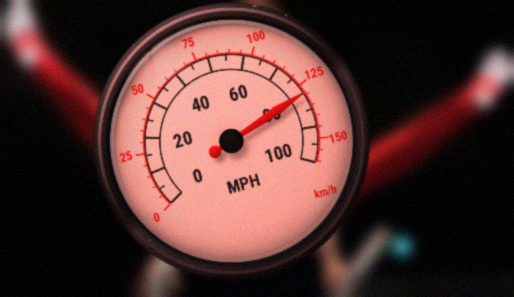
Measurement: 80 mph
